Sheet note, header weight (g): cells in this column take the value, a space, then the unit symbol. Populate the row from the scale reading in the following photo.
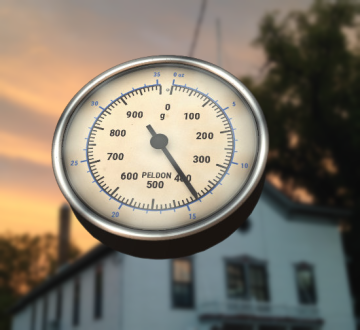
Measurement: 400 g
